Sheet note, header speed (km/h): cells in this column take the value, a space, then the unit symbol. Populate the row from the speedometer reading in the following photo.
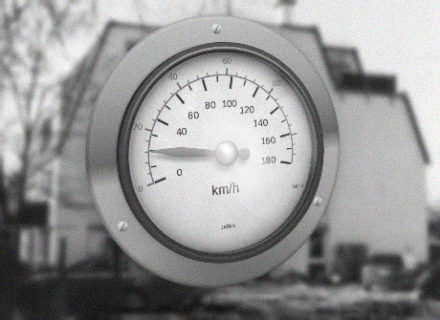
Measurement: 20 km/h
